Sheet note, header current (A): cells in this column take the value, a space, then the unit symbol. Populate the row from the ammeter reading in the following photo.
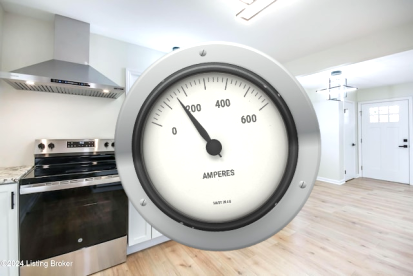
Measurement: 160 A
